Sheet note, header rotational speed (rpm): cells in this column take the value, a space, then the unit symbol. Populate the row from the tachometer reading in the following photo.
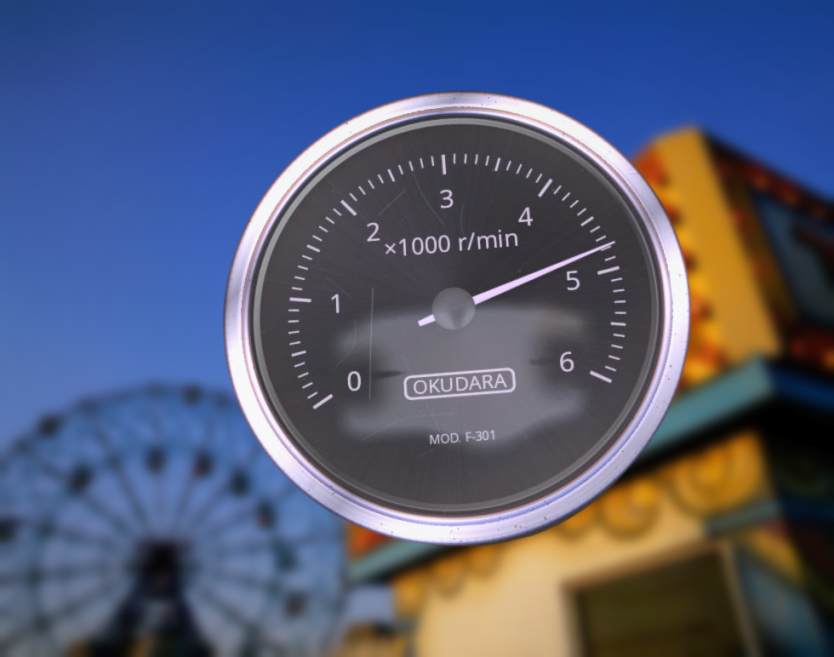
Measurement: 4800 rpm
